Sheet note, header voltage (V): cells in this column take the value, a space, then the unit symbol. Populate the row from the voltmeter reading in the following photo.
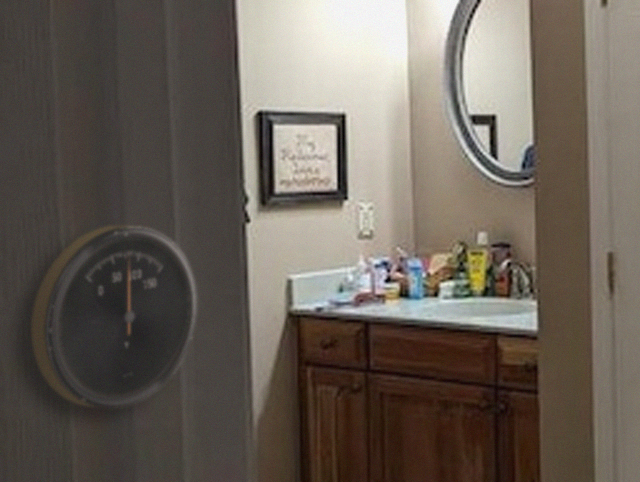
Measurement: 75 V
